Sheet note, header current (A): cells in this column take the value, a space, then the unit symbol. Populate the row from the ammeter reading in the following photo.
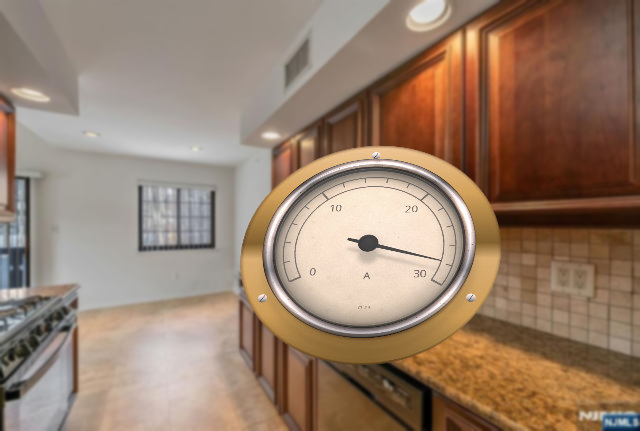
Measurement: 28 A
